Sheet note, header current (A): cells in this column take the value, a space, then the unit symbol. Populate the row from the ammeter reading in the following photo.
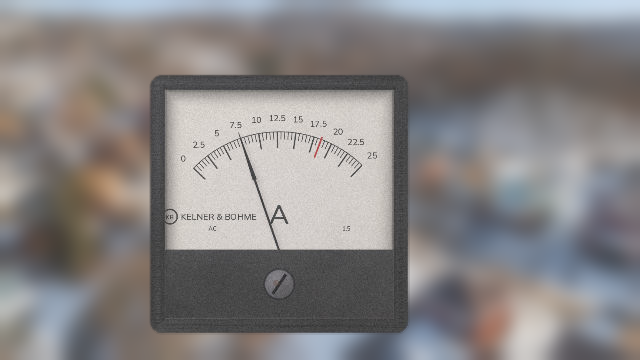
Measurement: 7.5 A
